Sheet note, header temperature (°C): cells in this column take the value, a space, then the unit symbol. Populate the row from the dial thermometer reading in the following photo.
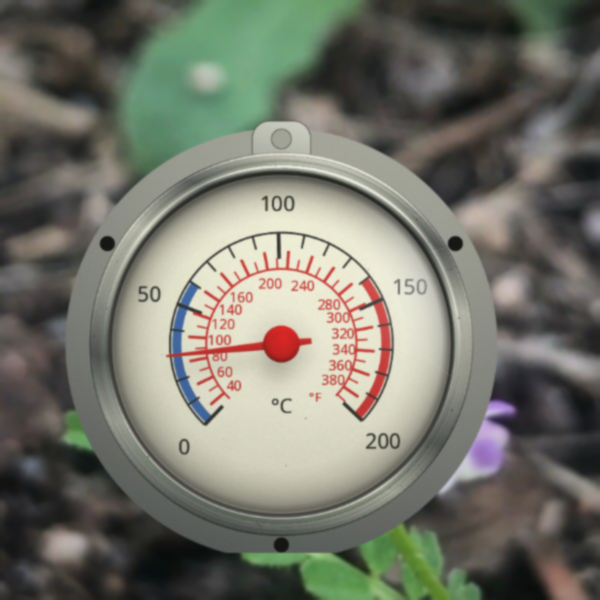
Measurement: 30 °C
